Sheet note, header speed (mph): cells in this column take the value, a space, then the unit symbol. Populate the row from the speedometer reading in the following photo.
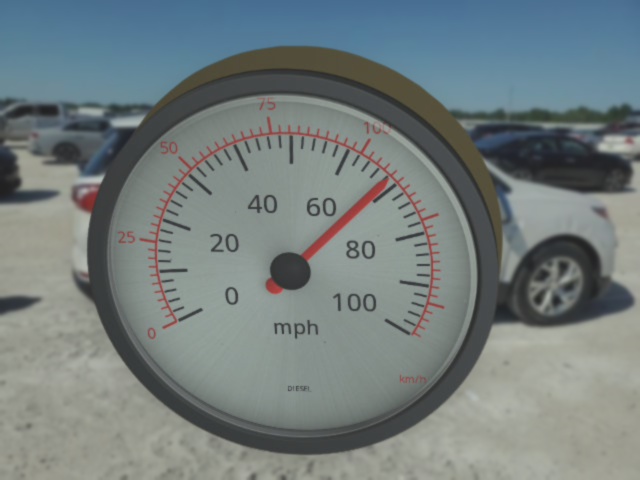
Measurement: 68 mph
